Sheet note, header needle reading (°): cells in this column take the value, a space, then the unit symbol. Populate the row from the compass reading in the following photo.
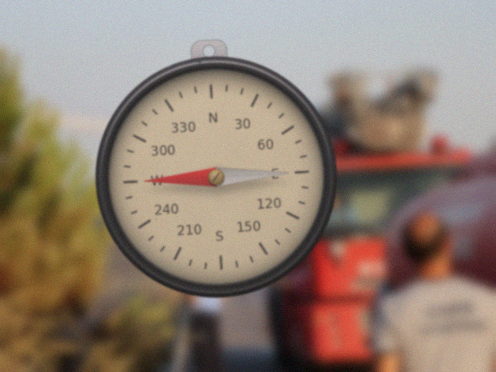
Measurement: 270 °
